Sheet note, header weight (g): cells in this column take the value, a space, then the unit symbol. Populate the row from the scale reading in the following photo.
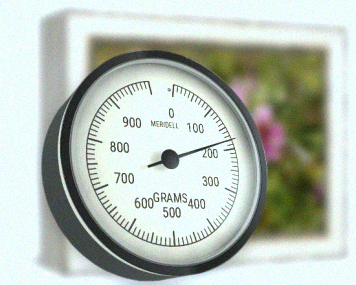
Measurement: 180 g
